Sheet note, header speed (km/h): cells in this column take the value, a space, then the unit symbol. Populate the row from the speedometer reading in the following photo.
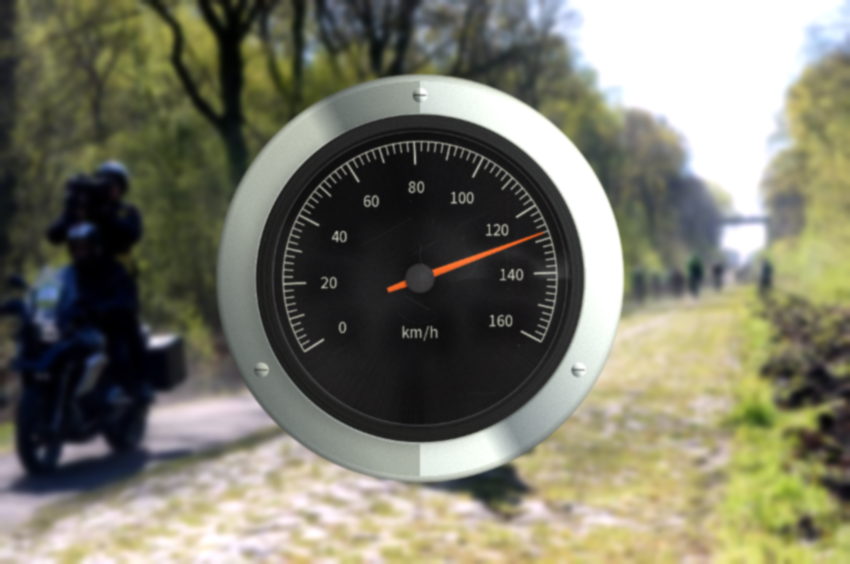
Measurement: 128 km/h
